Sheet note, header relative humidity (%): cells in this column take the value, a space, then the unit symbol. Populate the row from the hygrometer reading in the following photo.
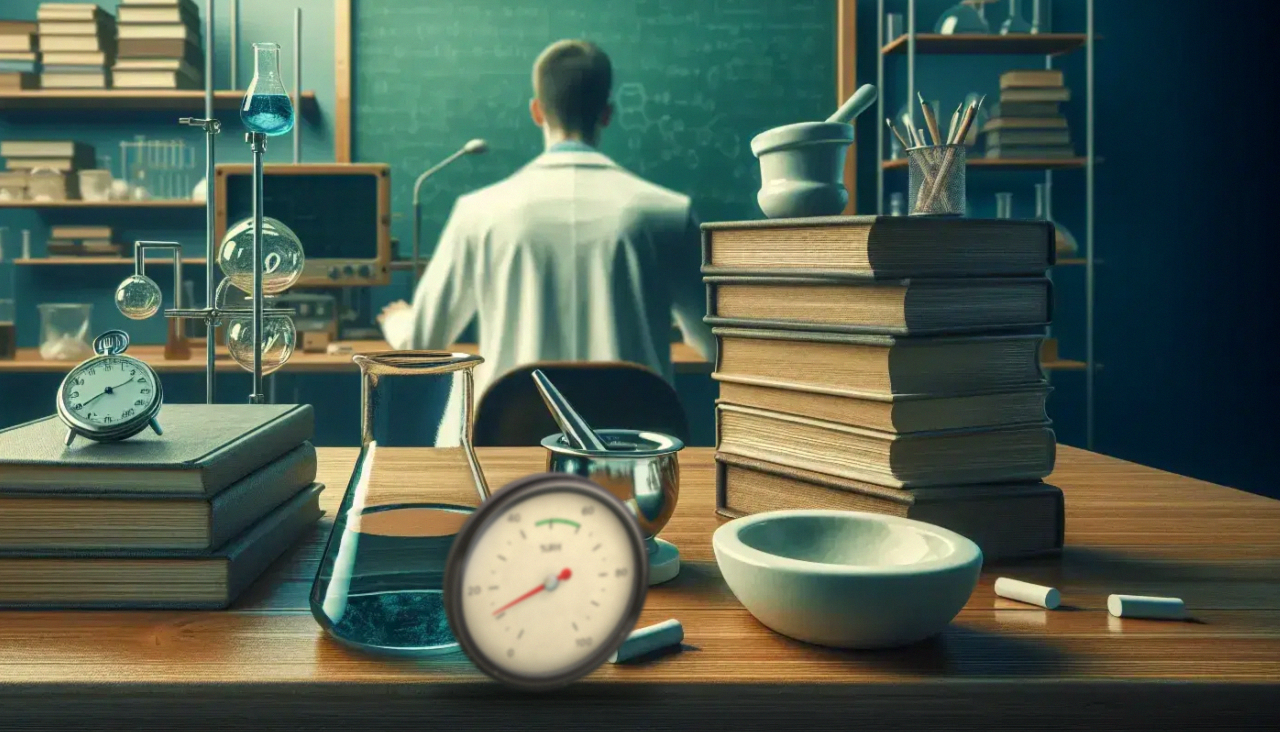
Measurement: 12.5 %
